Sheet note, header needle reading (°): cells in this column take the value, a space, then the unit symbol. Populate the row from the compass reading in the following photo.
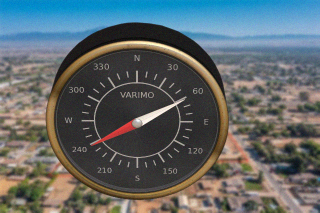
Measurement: 240 °
